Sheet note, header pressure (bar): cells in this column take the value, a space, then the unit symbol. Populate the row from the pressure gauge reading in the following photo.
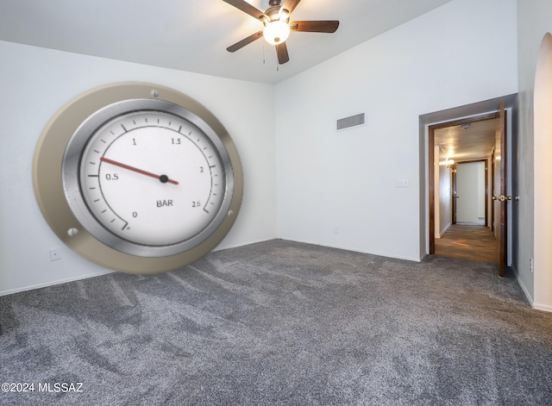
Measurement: 0.65 bar
